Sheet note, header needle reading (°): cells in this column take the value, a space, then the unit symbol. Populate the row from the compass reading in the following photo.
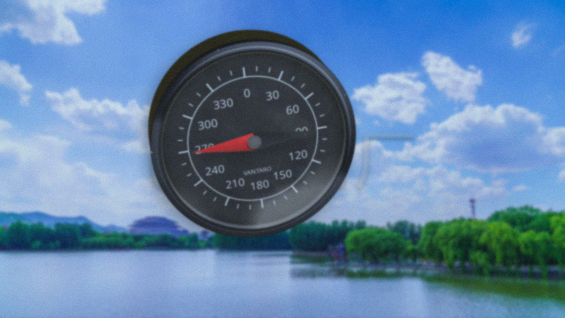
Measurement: 270 °
